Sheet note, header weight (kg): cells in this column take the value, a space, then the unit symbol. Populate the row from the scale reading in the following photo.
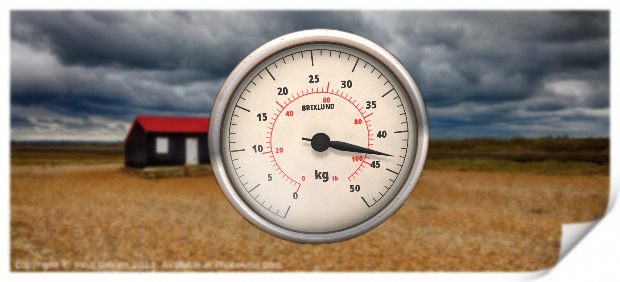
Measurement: 43 kg
